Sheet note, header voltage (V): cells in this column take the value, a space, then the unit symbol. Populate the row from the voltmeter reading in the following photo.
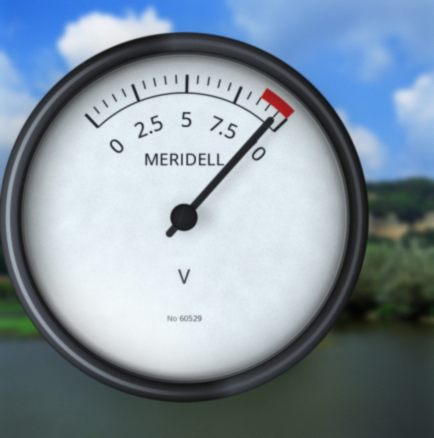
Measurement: 9.5 V
